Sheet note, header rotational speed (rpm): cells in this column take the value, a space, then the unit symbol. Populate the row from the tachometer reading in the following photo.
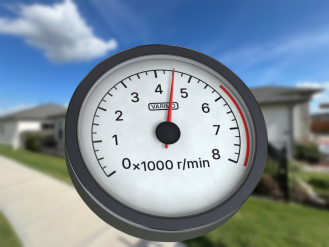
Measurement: 4500 rpm
